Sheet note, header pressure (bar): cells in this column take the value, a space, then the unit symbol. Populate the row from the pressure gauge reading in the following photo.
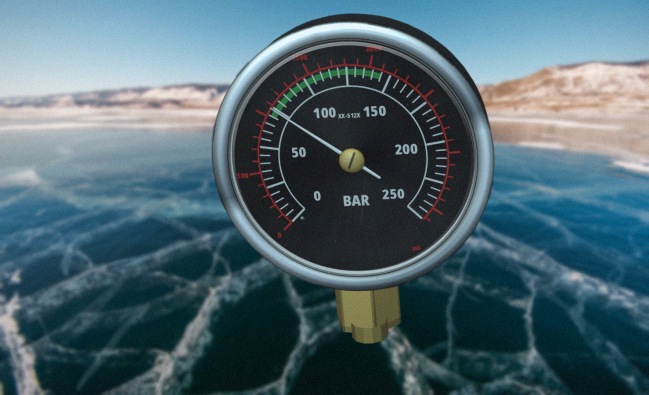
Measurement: 75 bar
